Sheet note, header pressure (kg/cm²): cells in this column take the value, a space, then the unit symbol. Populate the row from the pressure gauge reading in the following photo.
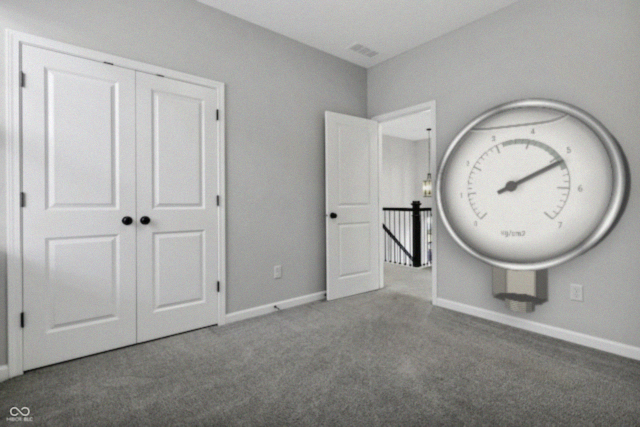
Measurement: 5.2 kg/cm²
